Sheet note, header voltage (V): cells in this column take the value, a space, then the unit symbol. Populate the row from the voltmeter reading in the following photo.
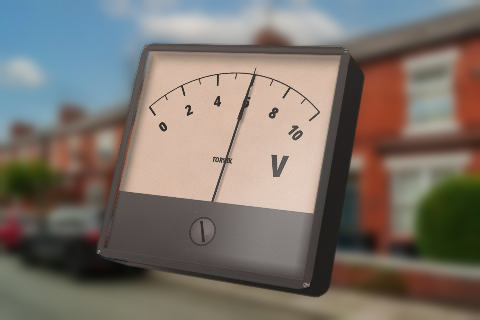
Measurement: 6 V
